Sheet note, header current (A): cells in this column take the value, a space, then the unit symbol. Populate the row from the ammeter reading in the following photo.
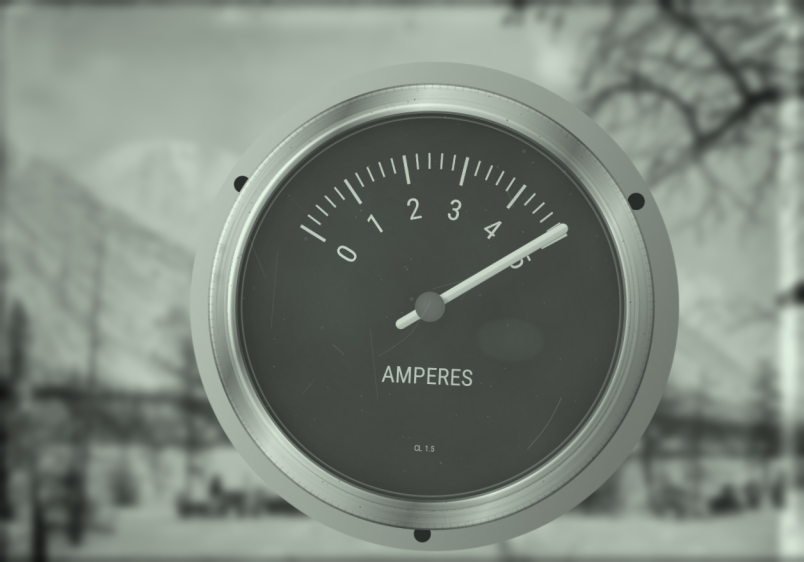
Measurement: 4.9 A
